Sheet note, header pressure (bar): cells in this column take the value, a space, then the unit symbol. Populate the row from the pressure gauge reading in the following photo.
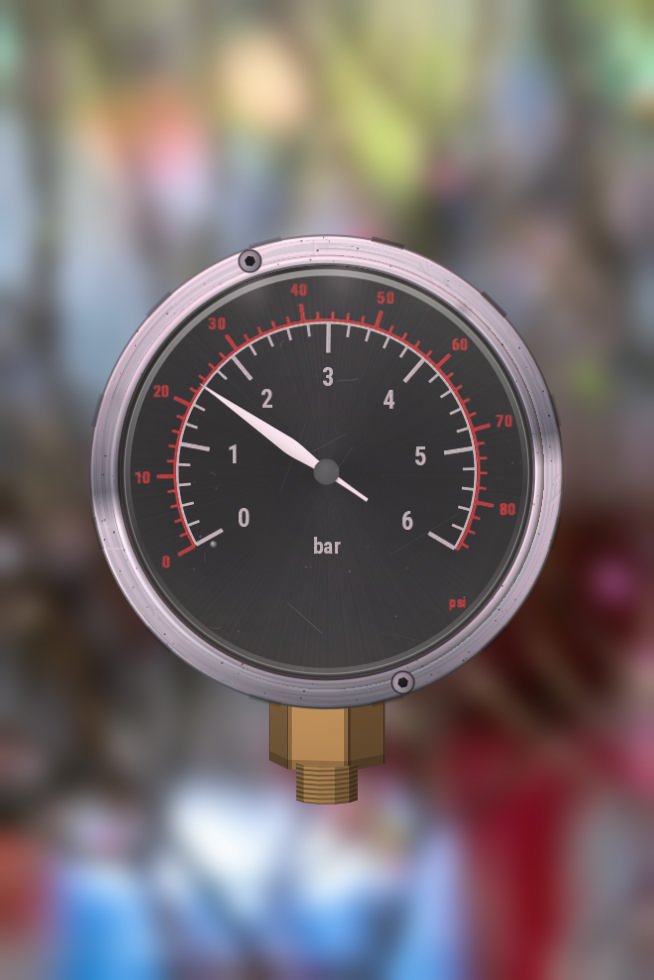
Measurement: 1.6 bar
